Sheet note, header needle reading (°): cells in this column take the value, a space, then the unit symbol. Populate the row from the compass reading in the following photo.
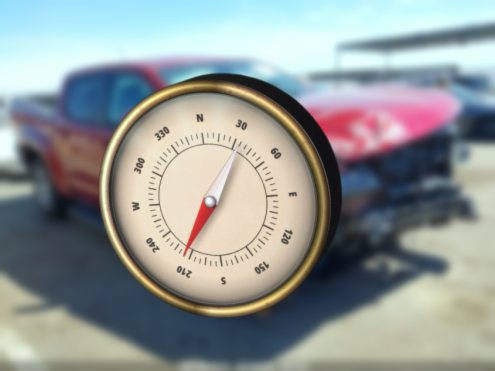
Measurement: 215 °
